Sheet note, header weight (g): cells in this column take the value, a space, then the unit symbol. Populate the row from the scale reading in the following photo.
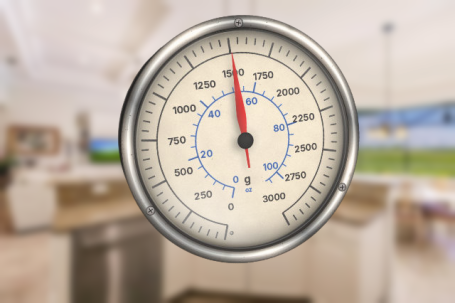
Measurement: 1500 g
